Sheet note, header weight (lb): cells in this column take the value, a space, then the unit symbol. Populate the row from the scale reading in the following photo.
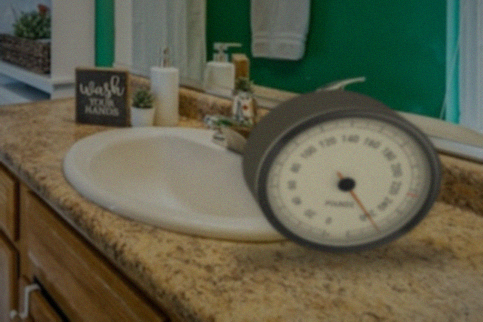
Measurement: 260 lb
